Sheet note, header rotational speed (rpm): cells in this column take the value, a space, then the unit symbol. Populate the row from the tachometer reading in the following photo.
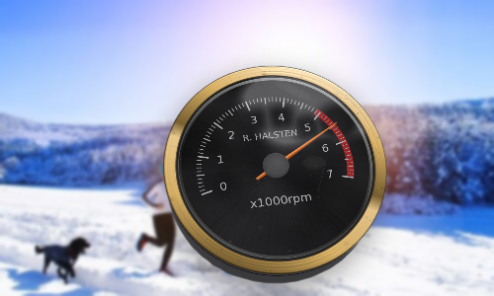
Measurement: 5500 rpm
